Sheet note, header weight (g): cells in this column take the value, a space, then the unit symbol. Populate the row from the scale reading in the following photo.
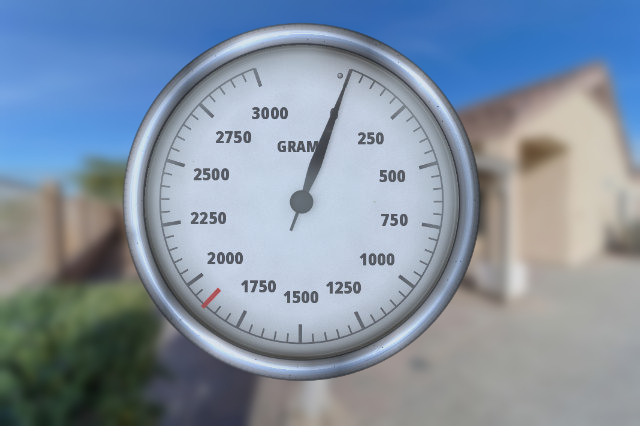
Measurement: 0 g
